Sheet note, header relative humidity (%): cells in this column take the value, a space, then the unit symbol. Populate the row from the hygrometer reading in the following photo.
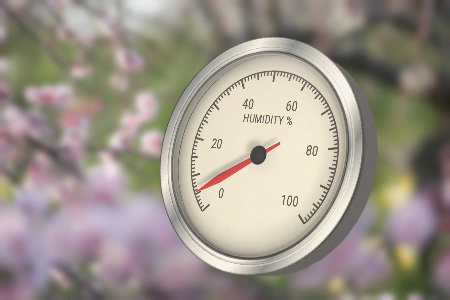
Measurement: 5 %
